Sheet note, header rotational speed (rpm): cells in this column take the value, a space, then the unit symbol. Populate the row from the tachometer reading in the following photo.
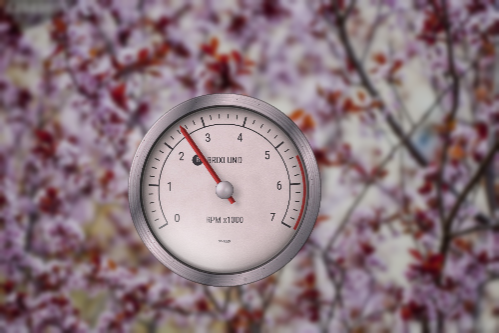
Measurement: 2500 rpm
